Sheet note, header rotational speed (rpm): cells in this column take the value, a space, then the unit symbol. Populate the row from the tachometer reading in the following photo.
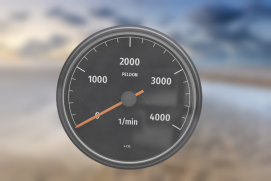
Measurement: 0 rpm
